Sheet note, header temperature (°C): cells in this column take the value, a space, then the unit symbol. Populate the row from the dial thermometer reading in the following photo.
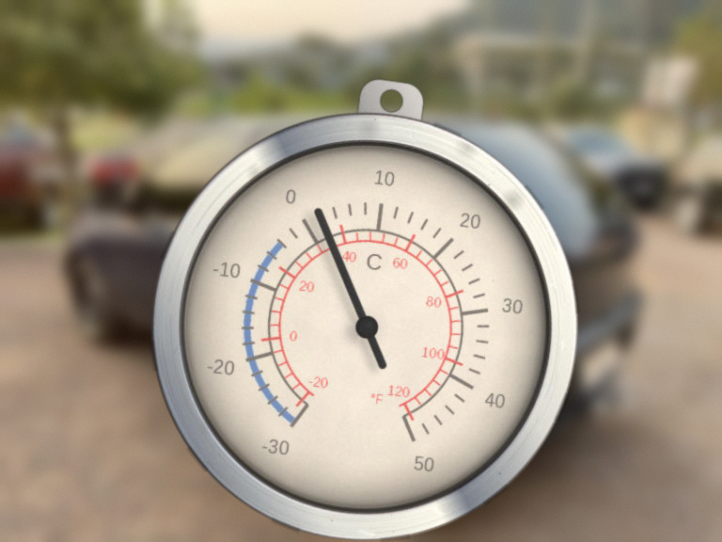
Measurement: 2 °C
